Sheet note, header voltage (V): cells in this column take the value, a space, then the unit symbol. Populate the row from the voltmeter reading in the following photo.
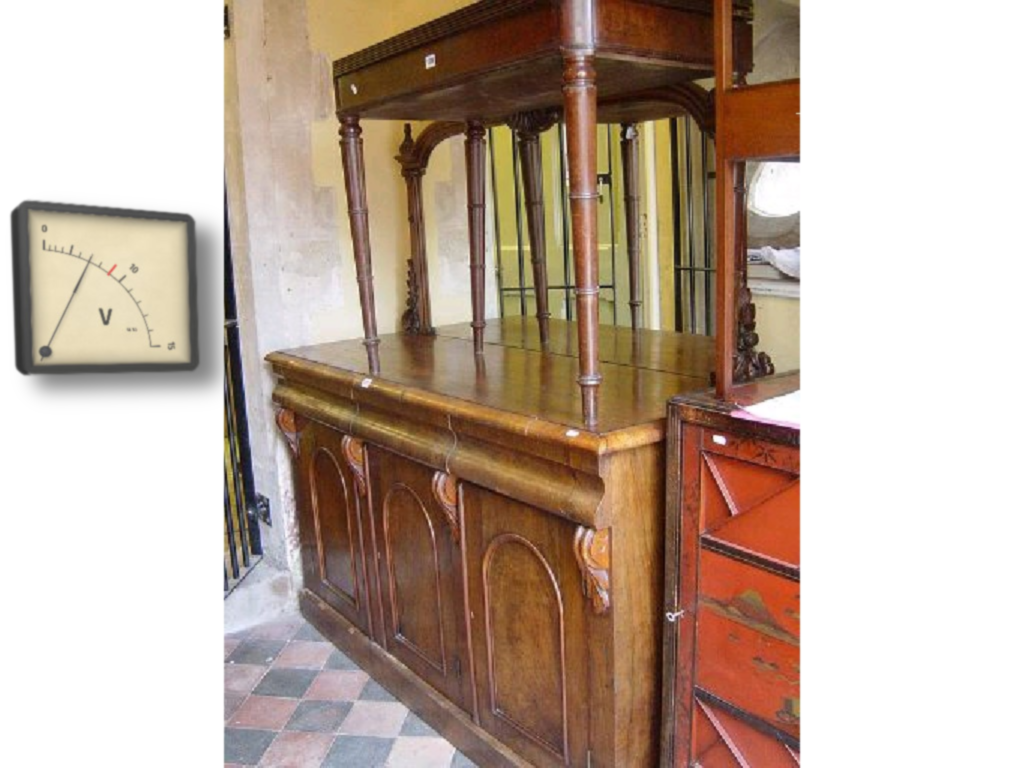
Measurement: 7 V
